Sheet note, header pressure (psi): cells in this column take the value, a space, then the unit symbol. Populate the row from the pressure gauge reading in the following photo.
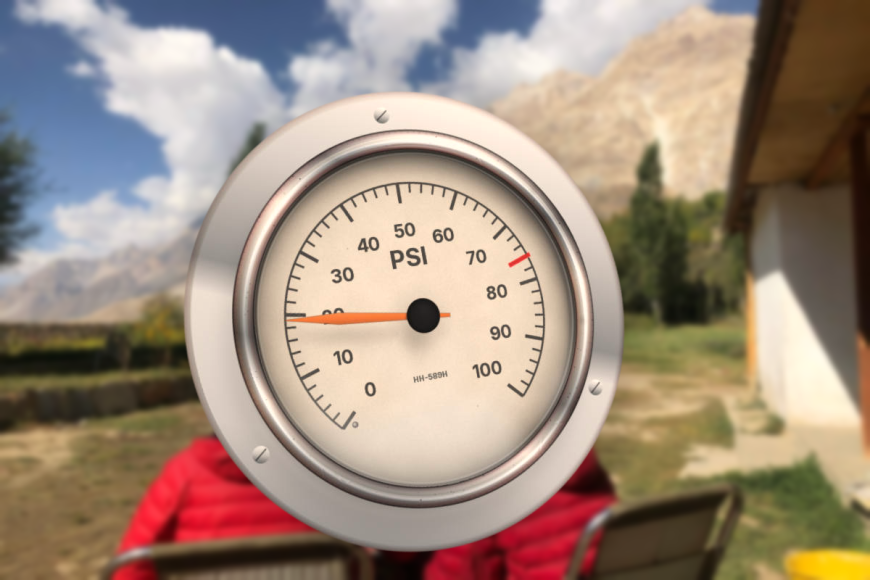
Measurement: 19 psi
